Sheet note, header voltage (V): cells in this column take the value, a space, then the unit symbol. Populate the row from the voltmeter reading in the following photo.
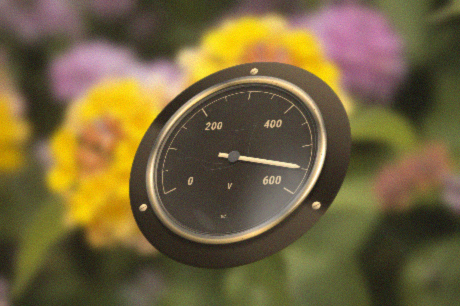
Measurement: 550 V
